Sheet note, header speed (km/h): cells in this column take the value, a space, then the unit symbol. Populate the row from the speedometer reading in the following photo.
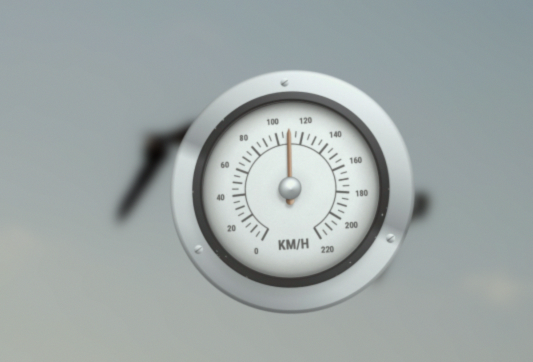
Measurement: 110 km/h
